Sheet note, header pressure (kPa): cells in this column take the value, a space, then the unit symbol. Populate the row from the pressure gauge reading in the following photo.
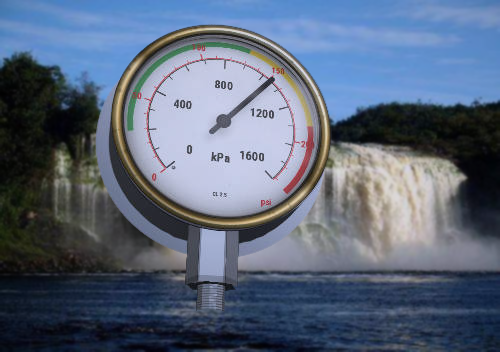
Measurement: 1050 kPa
